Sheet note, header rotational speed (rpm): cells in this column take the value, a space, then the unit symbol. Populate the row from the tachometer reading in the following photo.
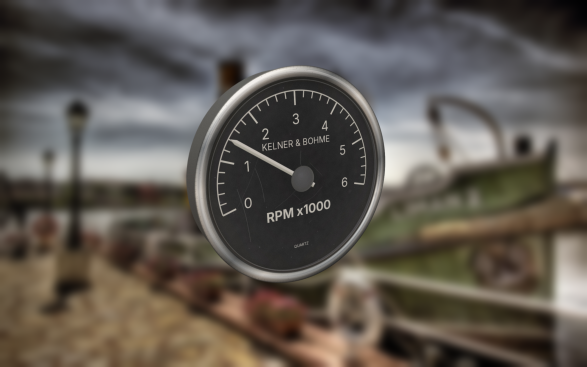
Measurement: 1400 rpm
